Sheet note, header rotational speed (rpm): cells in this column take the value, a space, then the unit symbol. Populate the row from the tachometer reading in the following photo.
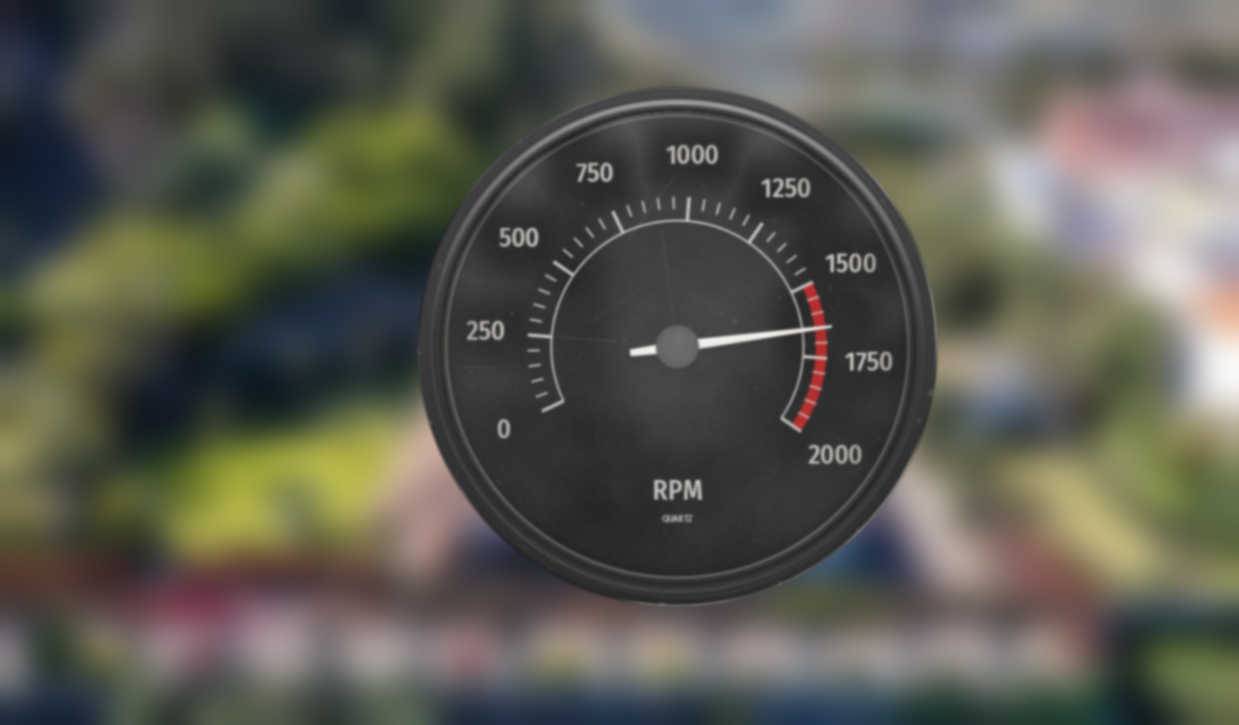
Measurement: 1650 rpm
